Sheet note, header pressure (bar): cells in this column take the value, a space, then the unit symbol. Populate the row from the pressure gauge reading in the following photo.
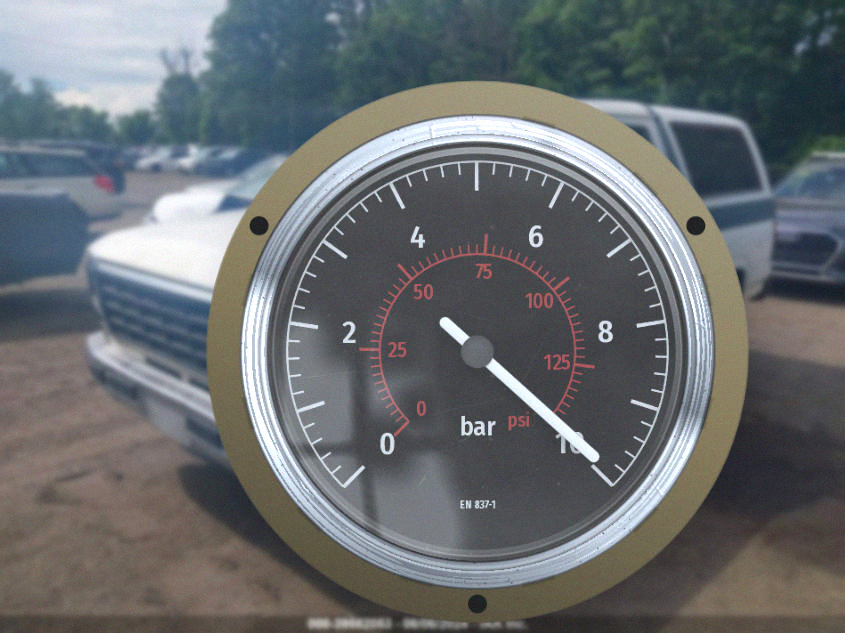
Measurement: 9.9 bar
